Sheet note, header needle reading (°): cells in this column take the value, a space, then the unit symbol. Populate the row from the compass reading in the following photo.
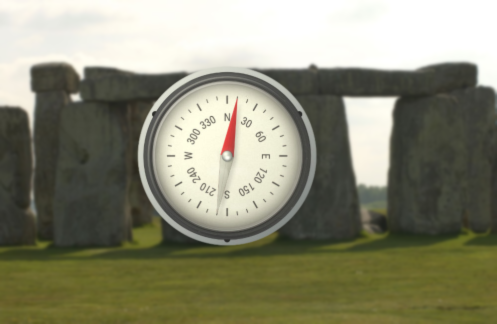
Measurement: 10 °
